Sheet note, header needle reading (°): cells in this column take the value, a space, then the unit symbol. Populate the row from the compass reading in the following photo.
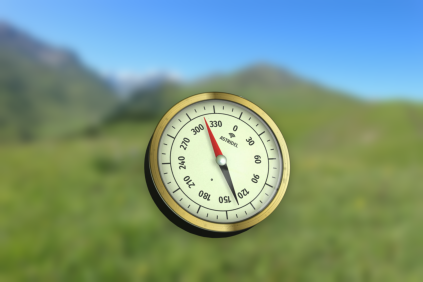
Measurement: 315 °
